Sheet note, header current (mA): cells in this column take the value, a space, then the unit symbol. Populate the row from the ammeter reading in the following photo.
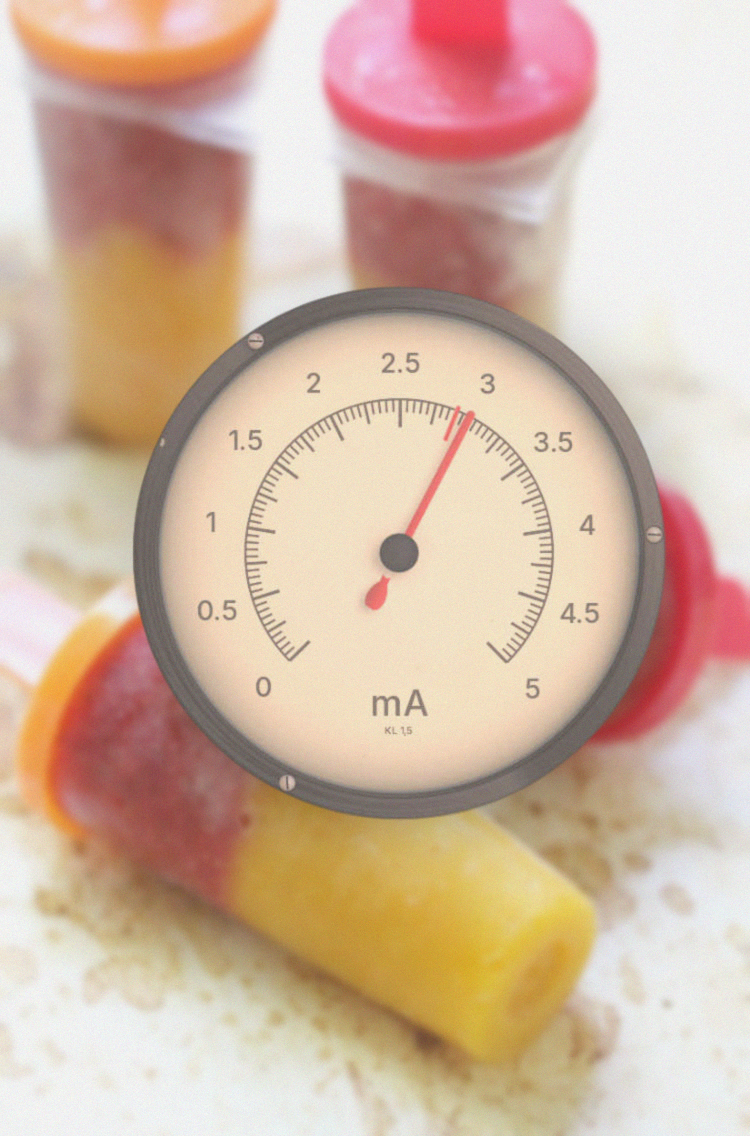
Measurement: 3 mA
